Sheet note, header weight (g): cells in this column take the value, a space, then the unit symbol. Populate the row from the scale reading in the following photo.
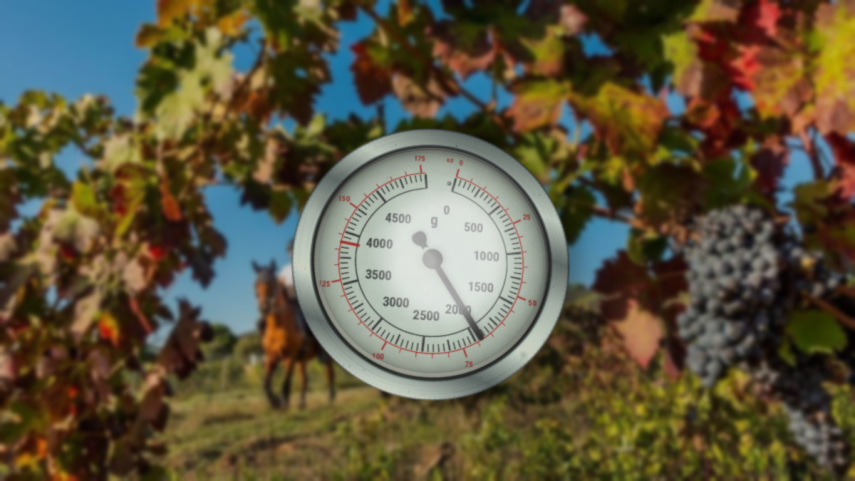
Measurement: 1950 g
